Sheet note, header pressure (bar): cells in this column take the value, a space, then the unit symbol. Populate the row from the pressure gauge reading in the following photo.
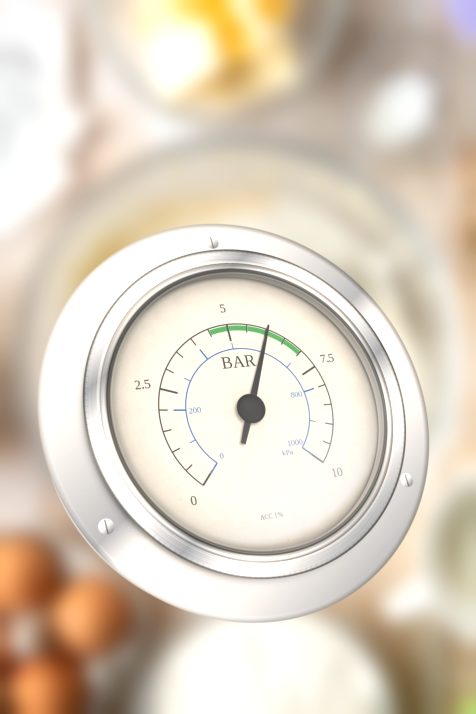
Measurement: 6 bar
